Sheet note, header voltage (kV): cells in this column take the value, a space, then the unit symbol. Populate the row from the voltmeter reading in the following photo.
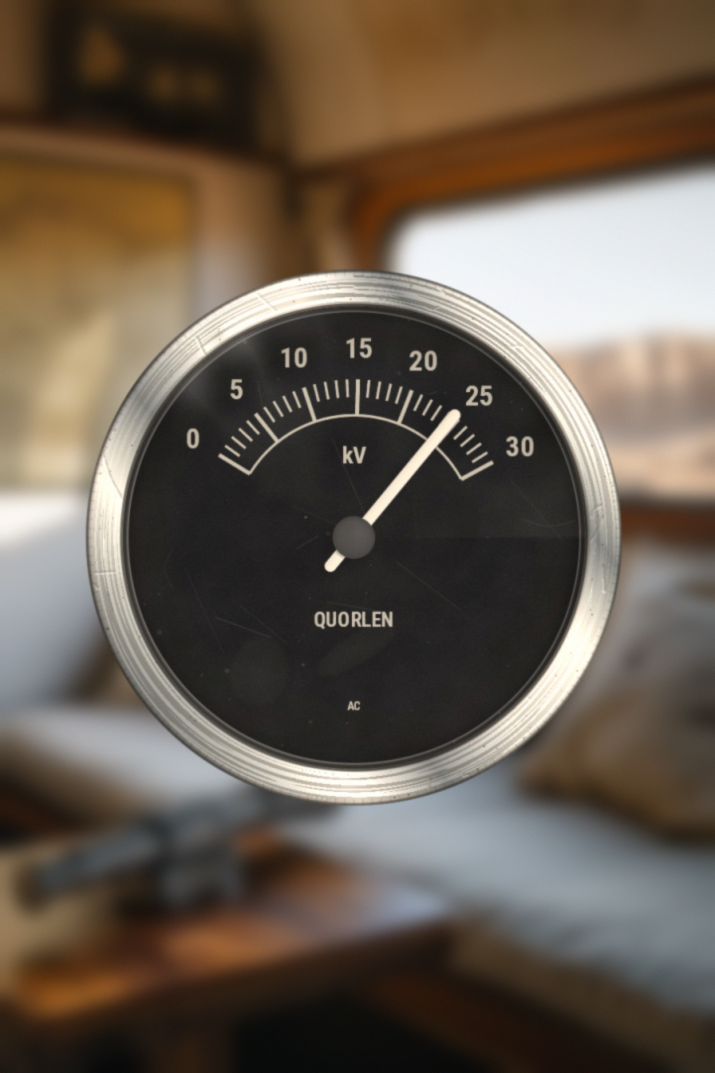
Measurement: 24.5 kV
